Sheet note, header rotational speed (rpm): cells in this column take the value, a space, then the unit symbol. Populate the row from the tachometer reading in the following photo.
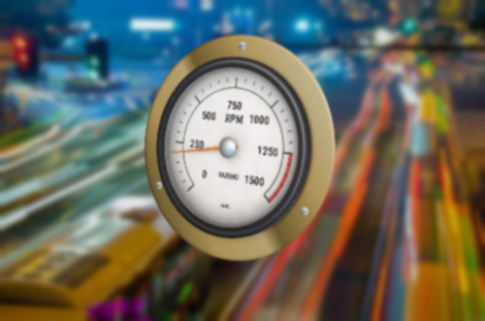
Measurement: 200 rpm
